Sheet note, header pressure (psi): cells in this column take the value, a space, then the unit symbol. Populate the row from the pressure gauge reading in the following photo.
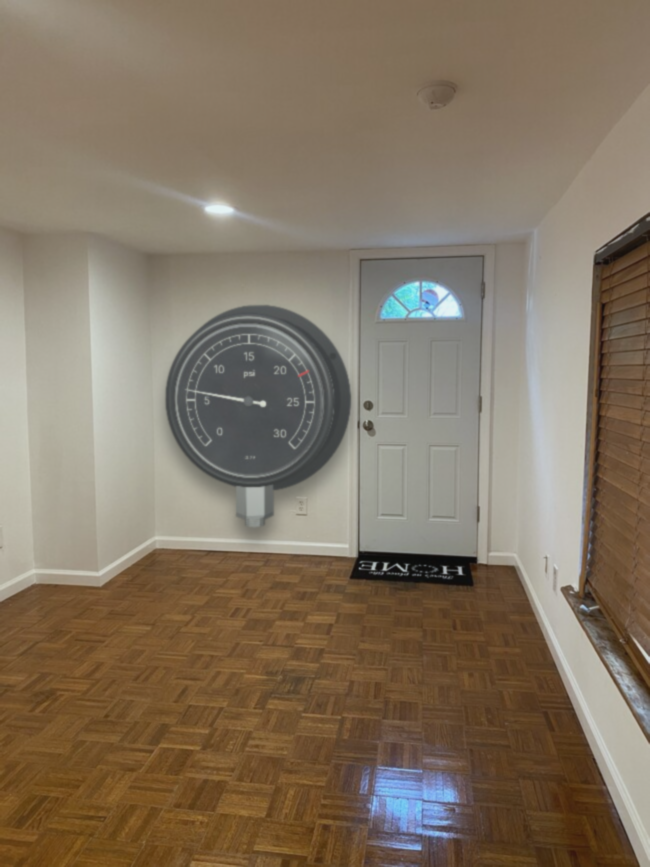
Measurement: 6 psi
